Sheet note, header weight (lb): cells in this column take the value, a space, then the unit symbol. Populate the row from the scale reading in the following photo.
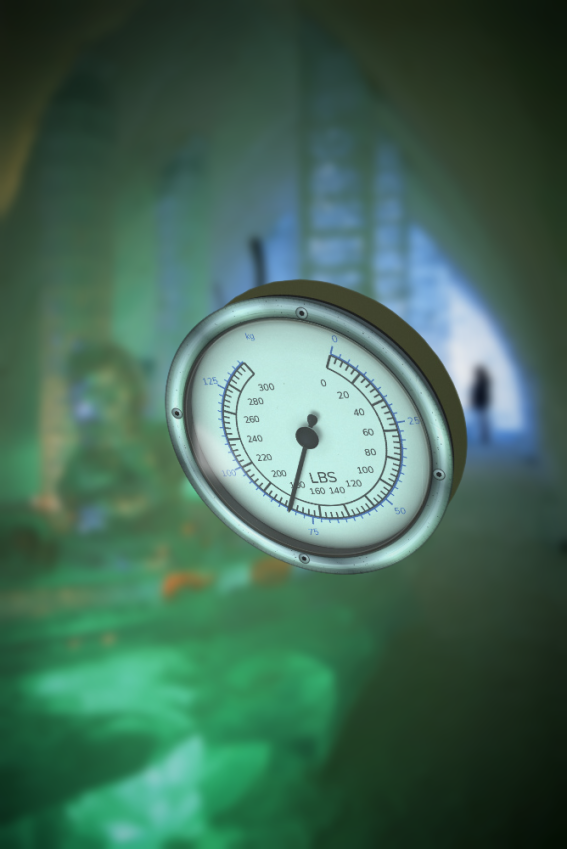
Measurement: 180 lb
